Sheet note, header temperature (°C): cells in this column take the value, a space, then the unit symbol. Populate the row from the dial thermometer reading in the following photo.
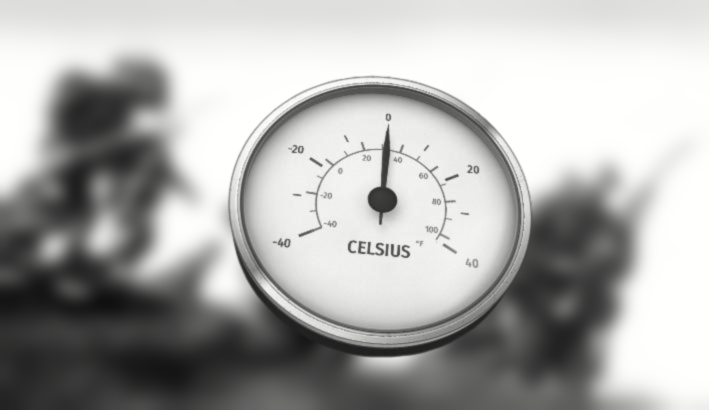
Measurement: 0 °C
